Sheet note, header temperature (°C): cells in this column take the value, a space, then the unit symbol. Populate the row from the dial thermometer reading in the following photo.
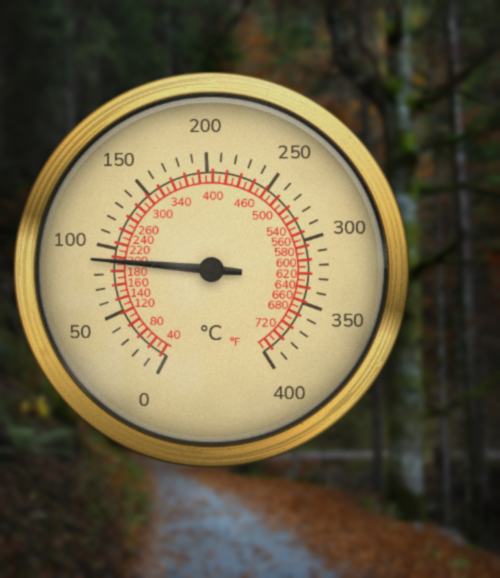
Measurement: 90 °C
